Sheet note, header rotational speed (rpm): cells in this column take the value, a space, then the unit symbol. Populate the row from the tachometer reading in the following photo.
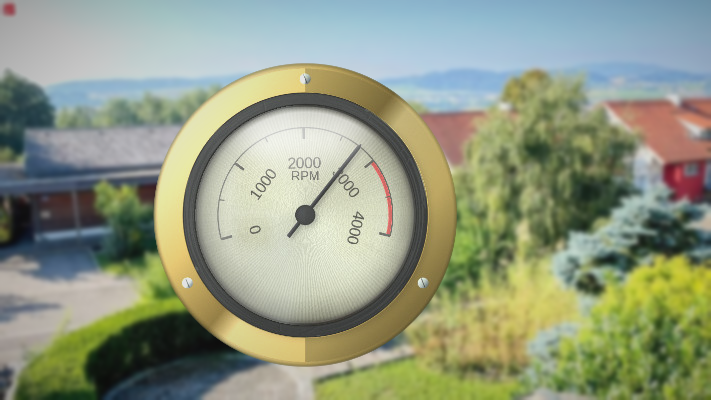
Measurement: 2750 rpm
